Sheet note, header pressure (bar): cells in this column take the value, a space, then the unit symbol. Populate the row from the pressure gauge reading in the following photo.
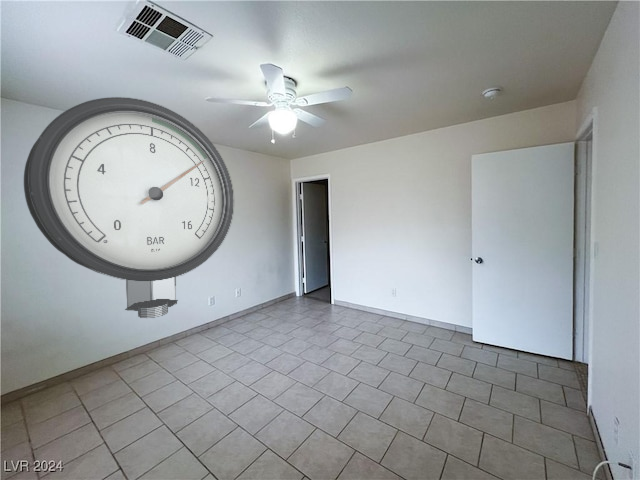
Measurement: 11 bar
